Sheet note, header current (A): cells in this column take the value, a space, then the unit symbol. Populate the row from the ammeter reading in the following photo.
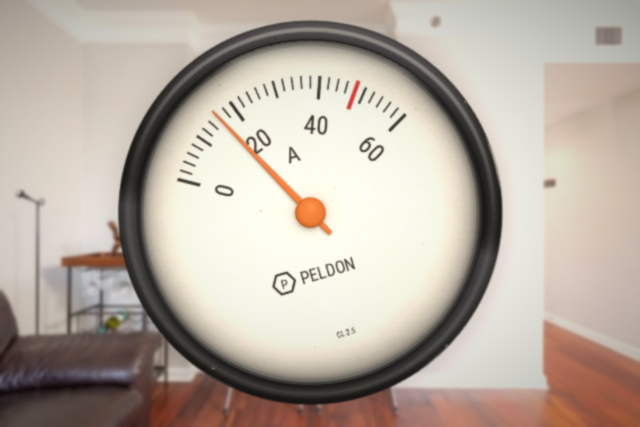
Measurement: 16 A
